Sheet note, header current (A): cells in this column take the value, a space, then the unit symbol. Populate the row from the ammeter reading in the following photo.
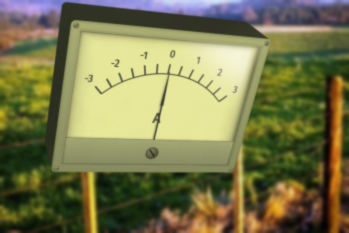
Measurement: 0 A
